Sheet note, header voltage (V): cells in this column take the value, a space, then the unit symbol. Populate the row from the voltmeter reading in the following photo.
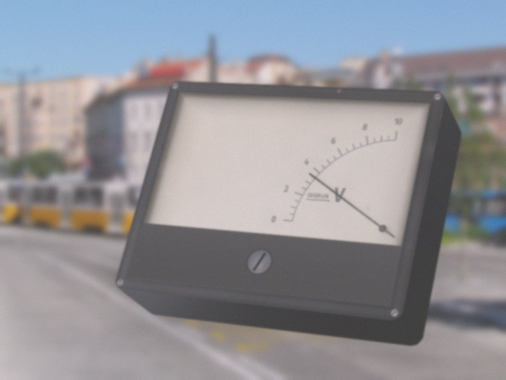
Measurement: 3.5 V
